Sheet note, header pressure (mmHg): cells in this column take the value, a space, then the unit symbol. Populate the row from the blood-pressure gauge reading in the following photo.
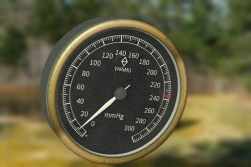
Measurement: 10 mmHg
